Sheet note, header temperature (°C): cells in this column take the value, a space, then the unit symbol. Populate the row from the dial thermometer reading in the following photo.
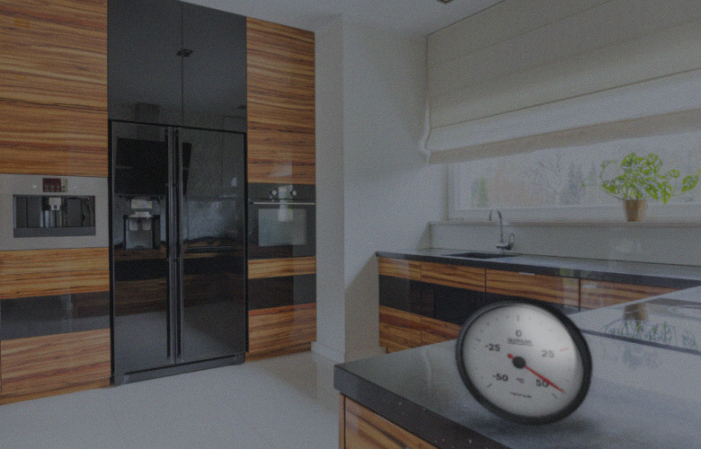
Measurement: 45 °C
